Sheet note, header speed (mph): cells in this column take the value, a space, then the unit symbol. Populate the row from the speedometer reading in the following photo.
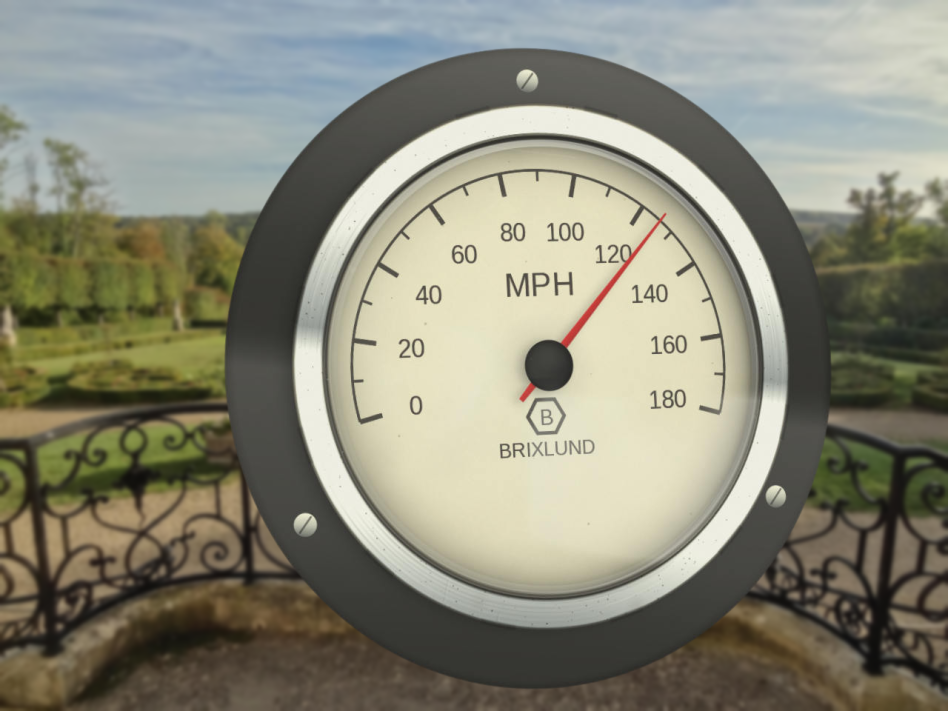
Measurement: 125 mph
